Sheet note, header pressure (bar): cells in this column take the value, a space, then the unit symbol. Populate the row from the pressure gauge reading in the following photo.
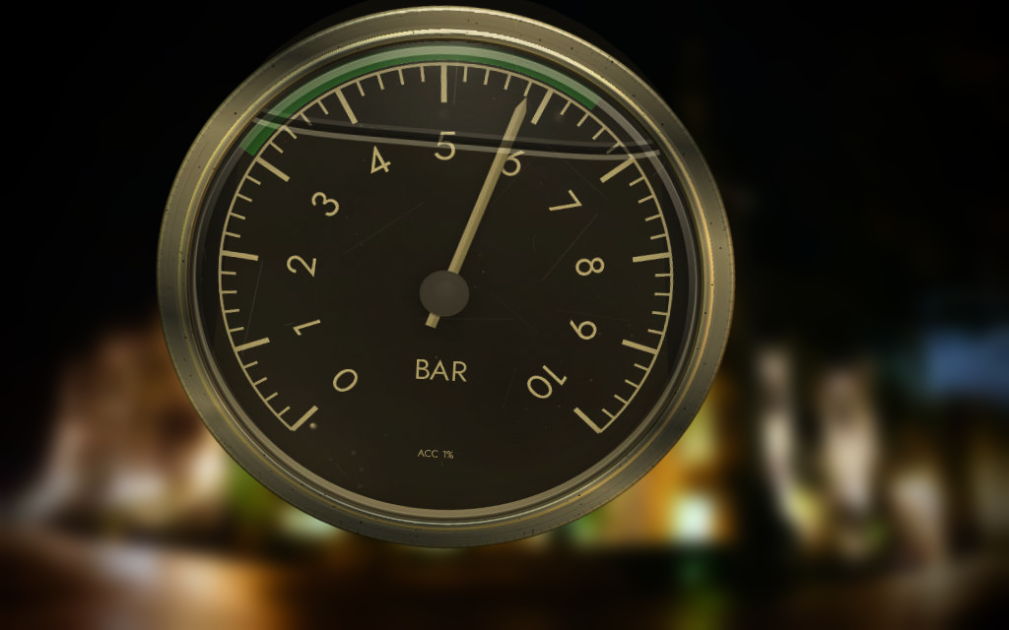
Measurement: 5.8 bar
